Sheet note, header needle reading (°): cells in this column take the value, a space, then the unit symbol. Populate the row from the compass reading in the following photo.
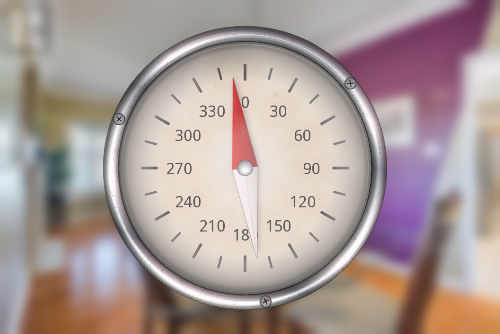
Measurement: 352.5 °
